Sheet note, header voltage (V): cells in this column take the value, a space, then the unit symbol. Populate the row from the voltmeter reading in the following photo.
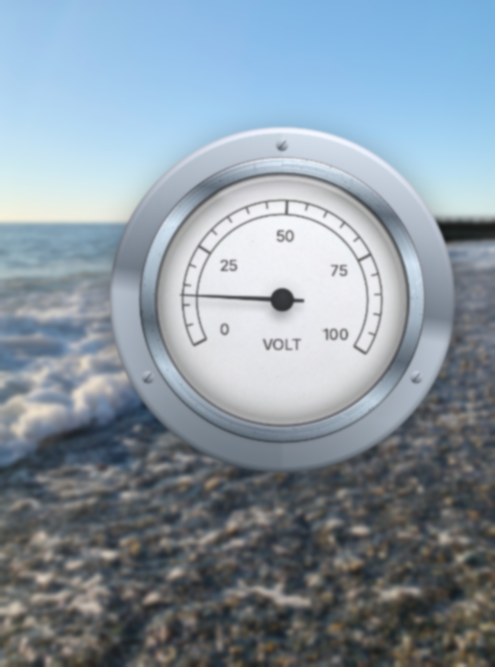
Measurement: 12.5 V
